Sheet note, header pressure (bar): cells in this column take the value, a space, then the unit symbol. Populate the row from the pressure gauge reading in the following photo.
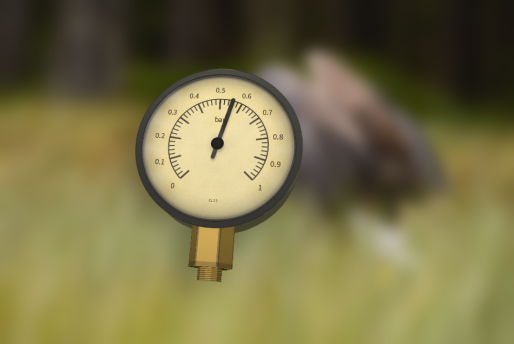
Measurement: 0.56 bar
